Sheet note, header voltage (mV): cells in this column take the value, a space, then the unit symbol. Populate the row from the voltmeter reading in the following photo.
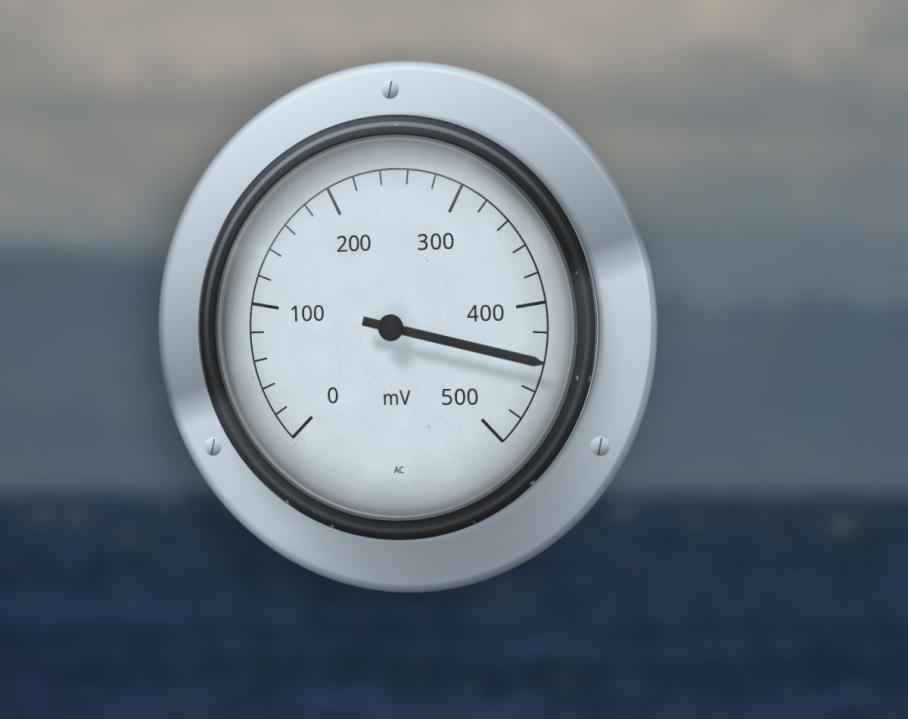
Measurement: 440 mV
